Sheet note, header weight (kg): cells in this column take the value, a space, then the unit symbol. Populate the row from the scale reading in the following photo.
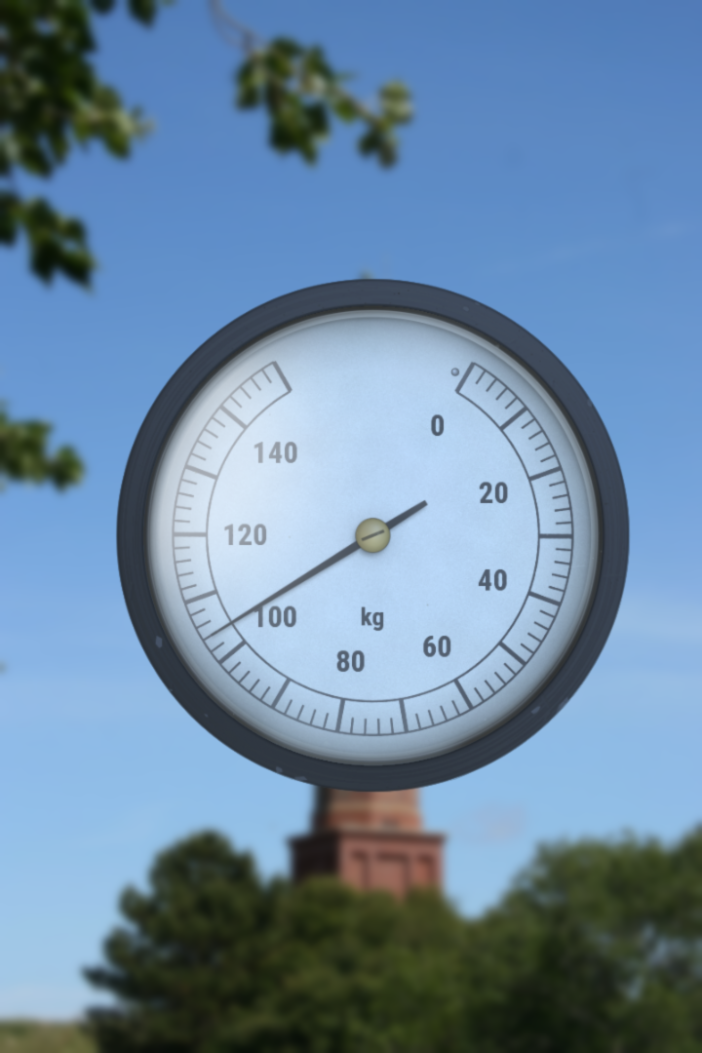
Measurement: 104 kg
